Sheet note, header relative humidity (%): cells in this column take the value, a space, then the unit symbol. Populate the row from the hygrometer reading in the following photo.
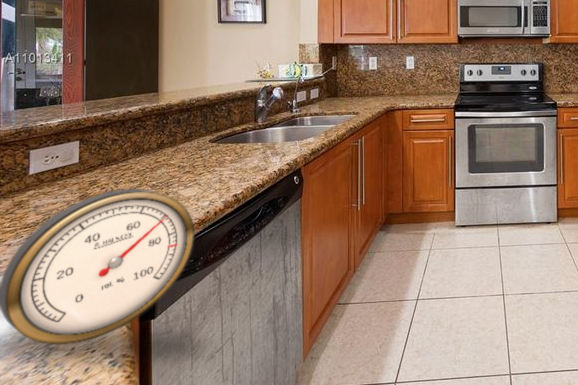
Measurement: 70 %
